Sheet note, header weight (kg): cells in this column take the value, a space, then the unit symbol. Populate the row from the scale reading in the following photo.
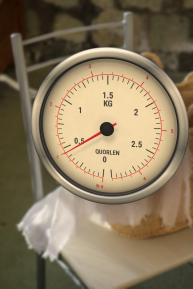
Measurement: 0.45 kg
